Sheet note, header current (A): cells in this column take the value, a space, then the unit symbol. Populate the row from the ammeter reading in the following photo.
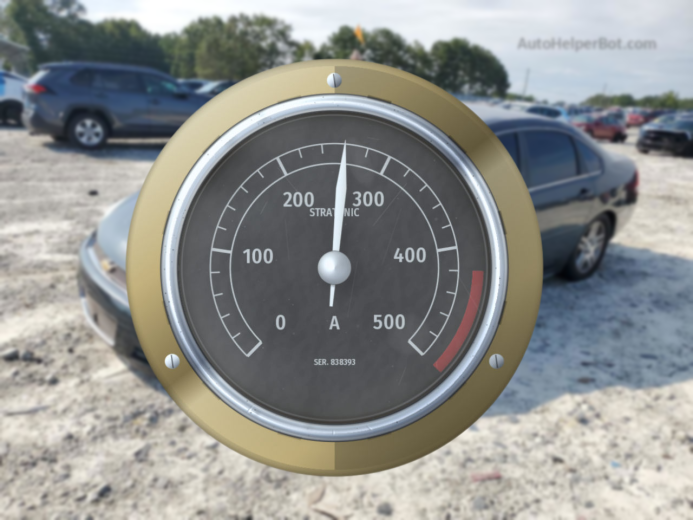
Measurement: 260 A
